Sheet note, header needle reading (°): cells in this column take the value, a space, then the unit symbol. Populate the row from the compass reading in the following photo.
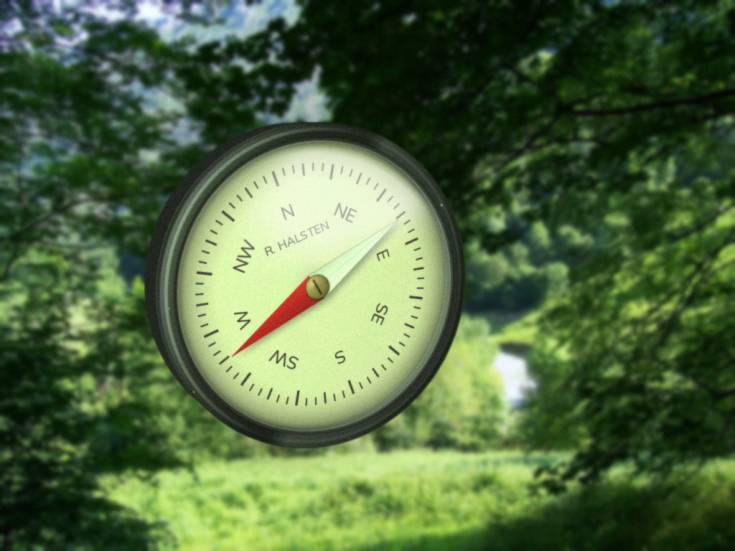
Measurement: 255 °
